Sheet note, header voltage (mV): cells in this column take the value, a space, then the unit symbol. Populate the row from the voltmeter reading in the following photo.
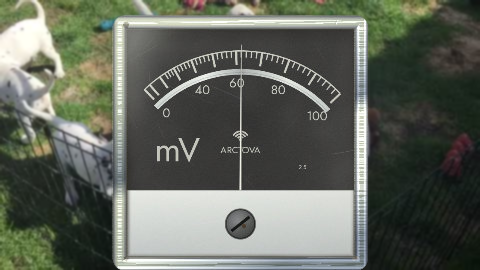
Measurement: 62 mV
